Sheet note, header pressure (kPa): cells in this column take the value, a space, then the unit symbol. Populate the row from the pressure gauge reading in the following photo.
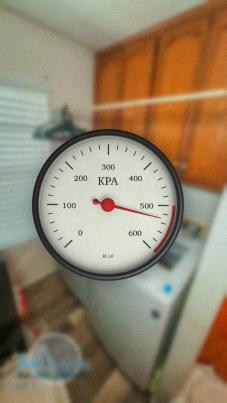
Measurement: 530 kPa
